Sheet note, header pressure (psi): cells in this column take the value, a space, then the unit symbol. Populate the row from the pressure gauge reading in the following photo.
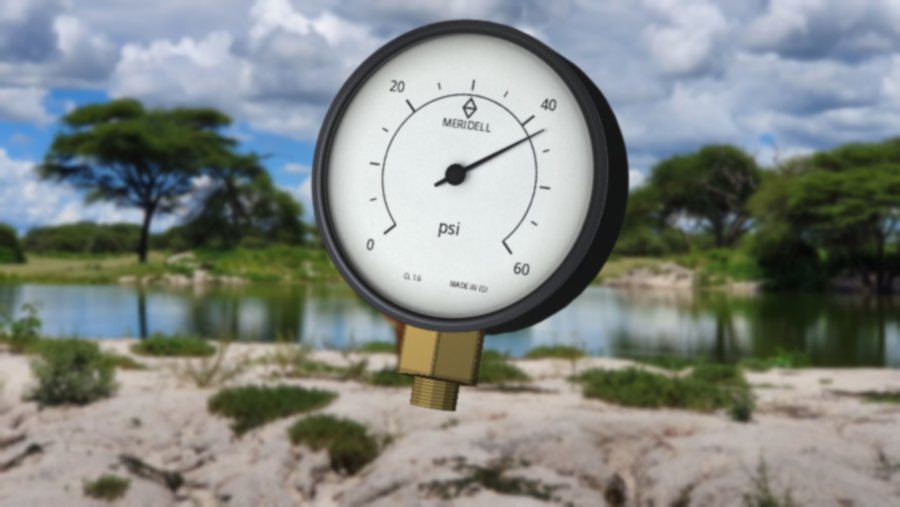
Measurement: 42.5 psi
